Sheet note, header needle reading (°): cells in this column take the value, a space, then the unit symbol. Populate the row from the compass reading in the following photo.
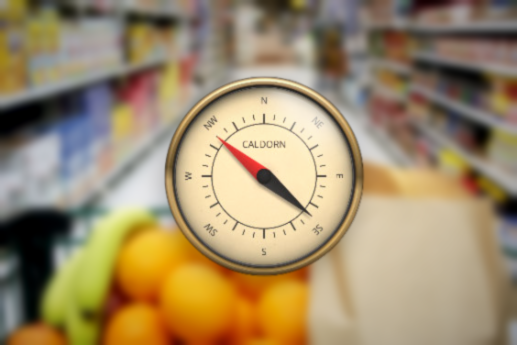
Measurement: 310 °
